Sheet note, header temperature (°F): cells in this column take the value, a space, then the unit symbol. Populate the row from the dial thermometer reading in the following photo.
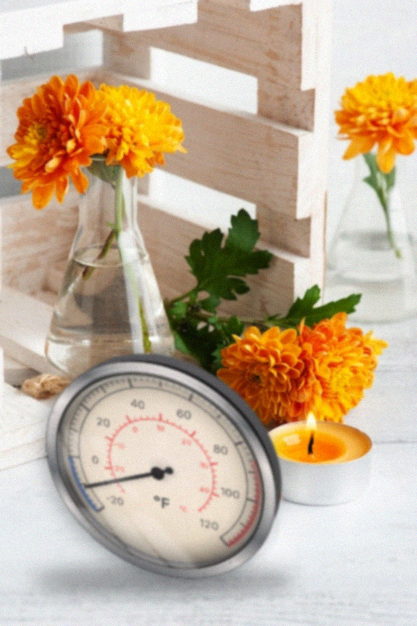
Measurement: -10 °F
